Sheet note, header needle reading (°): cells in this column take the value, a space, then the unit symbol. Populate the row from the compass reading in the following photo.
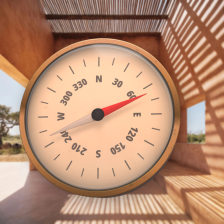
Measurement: 67.5 °
